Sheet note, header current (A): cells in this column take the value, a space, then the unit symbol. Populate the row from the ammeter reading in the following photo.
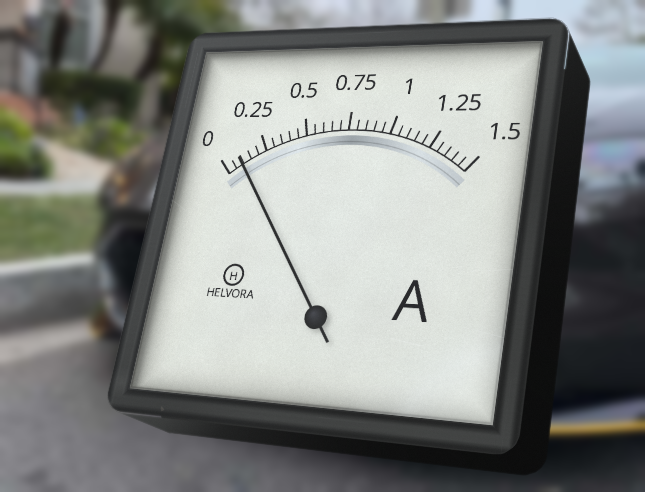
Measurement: 0.1 A
